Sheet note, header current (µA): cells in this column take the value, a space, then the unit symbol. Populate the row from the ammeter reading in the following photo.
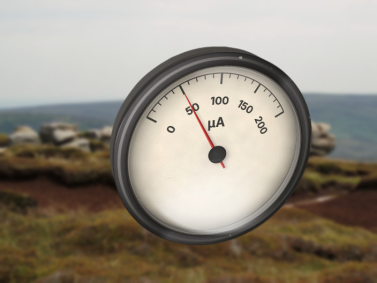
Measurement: 50 µA
